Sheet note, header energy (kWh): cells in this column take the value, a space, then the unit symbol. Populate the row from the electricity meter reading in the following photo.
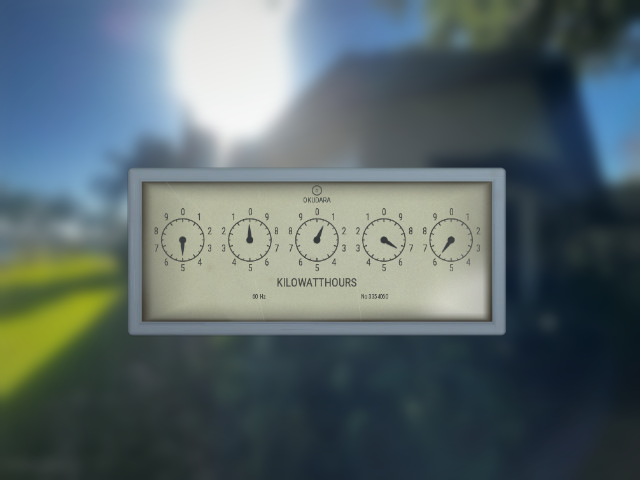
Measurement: 50066 kWh
